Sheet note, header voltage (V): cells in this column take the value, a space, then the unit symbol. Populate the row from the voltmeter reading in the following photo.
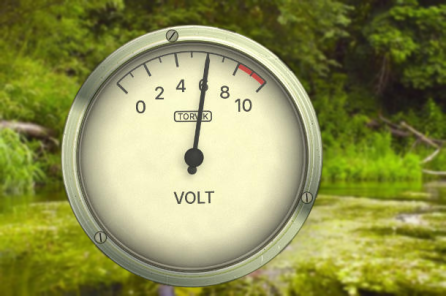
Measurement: 6 V
